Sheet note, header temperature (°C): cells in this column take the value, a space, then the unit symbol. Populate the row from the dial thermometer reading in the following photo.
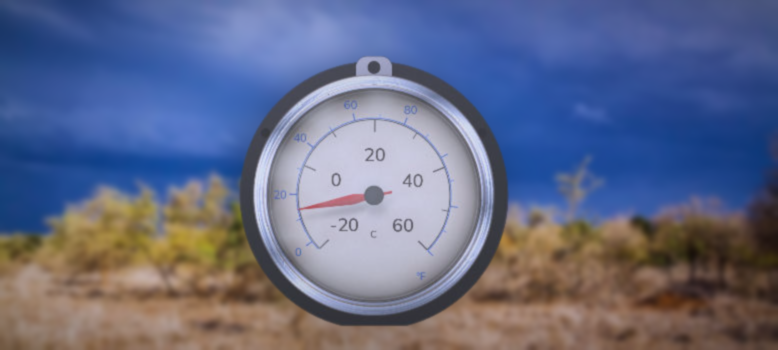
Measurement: -10 °C
